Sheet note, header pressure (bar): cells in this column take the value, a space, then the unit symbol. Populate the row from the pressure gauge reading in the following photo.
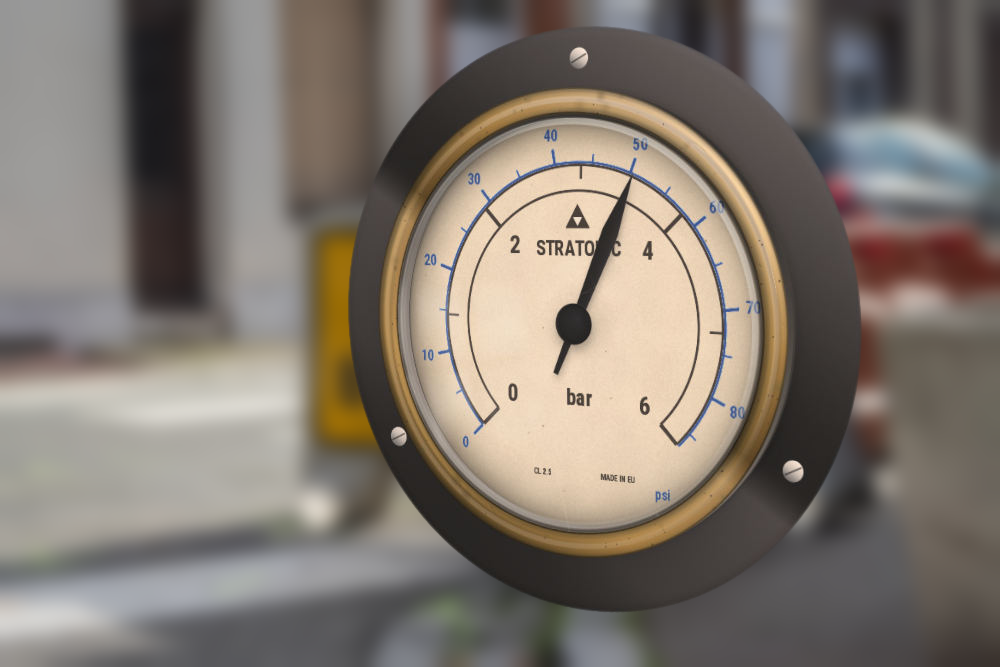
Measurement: 3.5 bar
